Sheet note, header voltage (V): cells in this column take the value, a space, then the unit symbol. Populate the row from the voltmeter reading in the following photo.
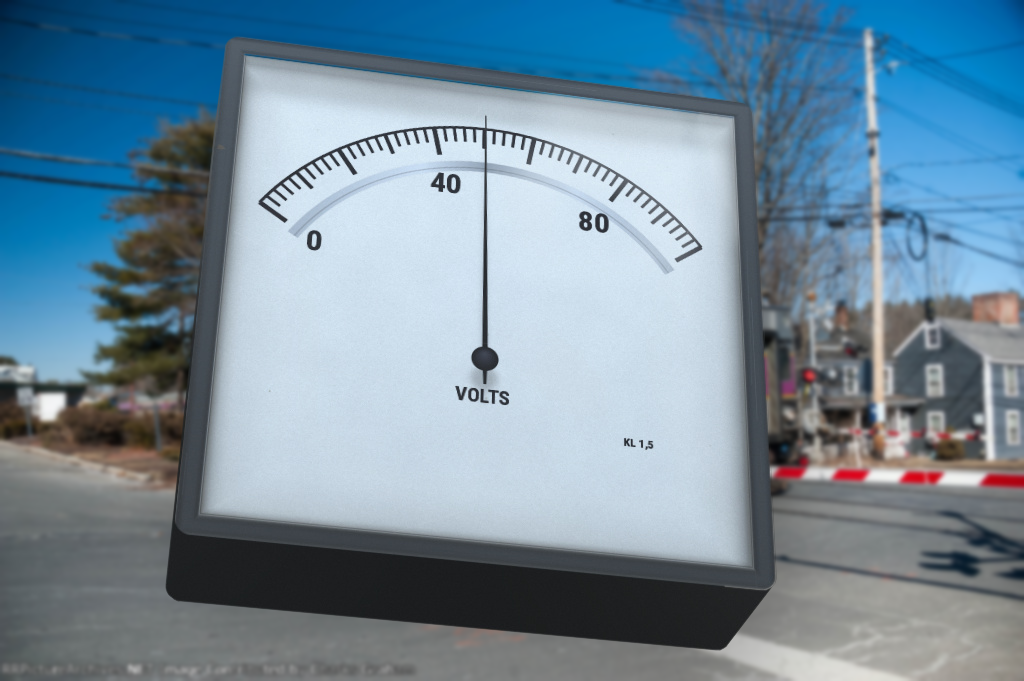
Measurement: 50 V
